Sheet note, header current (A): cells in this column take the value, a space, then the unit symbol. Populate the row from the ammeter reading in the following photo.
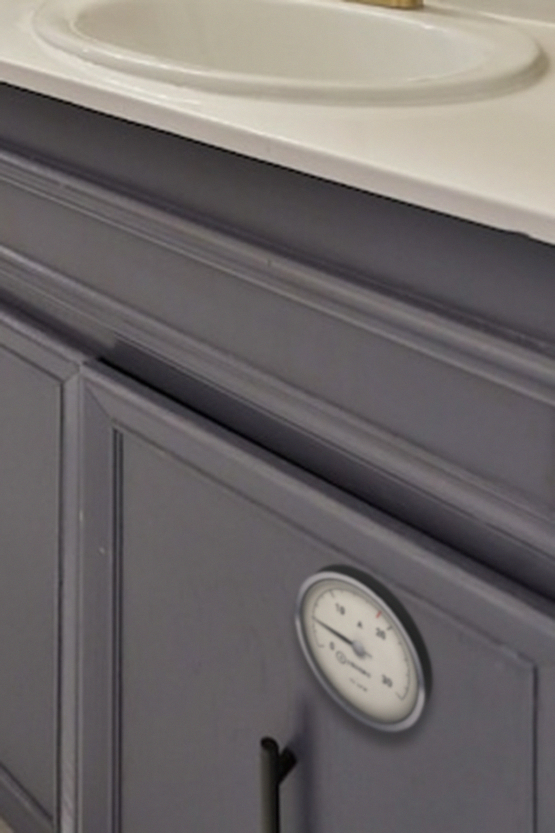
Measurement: 4 A
